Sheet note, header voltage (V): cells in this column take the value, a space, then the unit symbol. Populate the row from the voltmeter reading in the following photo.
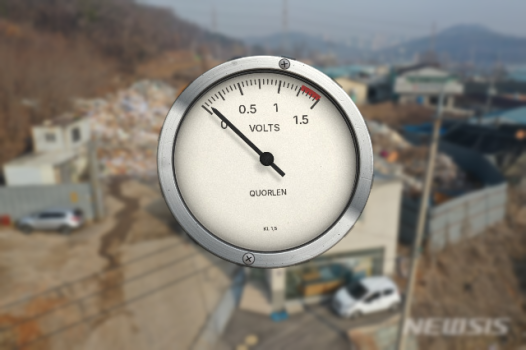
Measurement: 0.05 V
